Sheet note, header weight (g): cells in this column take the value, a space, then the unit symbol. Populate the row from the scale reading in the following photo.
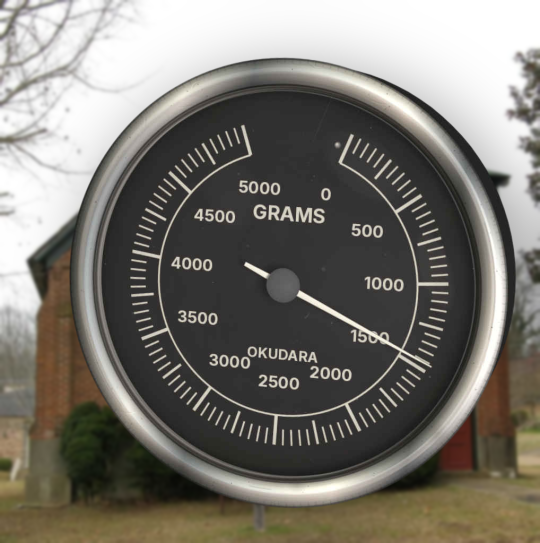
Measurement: 1450 g
